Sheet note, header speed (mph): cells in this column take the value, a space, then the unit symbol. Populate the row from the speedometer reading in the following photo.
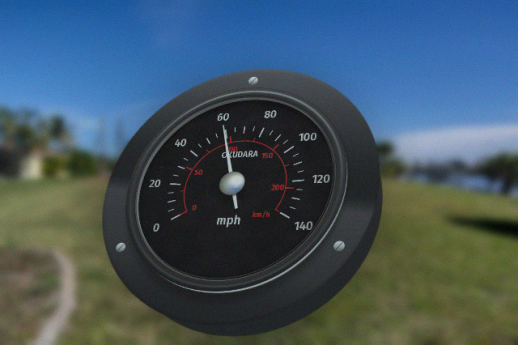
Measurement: 60 mph
